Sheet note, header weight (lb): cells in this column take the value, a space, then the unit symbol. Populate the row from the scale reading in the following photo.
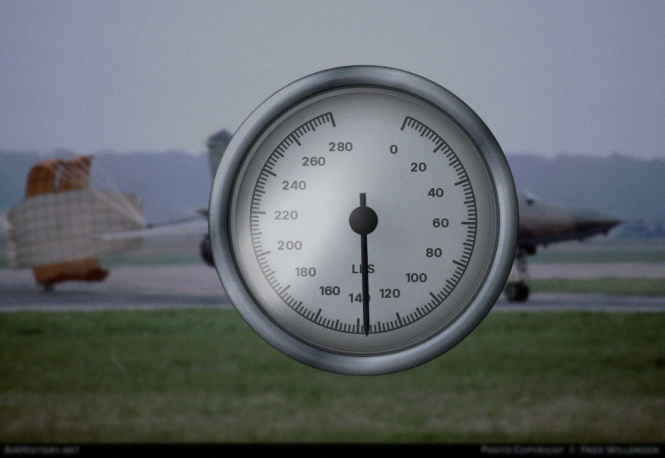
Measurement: 136 lb
